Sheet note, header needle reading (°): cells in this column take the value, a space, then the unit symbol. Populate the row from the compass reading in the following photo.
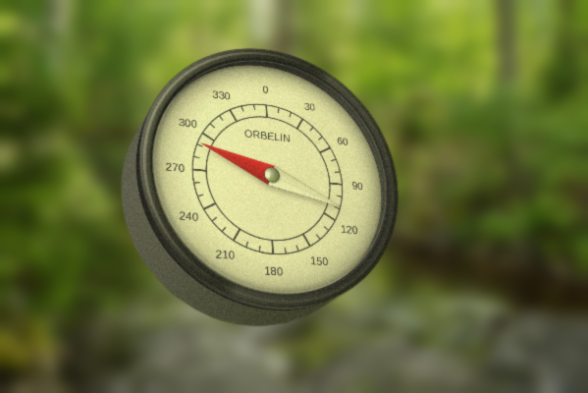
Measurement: 290 °
